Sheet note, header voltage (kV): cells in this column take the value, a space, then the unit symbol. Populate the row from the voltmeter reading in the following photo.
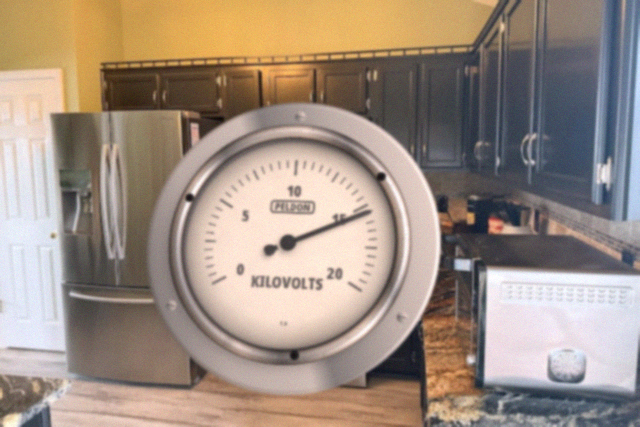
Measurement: 15.5 kV
